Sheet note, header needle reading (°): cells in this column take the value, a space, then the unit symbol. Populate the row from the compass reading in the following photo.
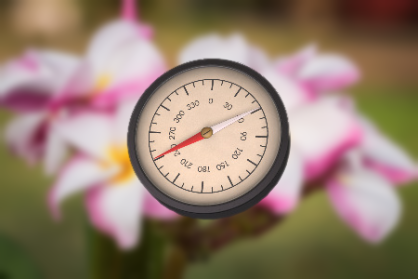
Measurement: 240 °
